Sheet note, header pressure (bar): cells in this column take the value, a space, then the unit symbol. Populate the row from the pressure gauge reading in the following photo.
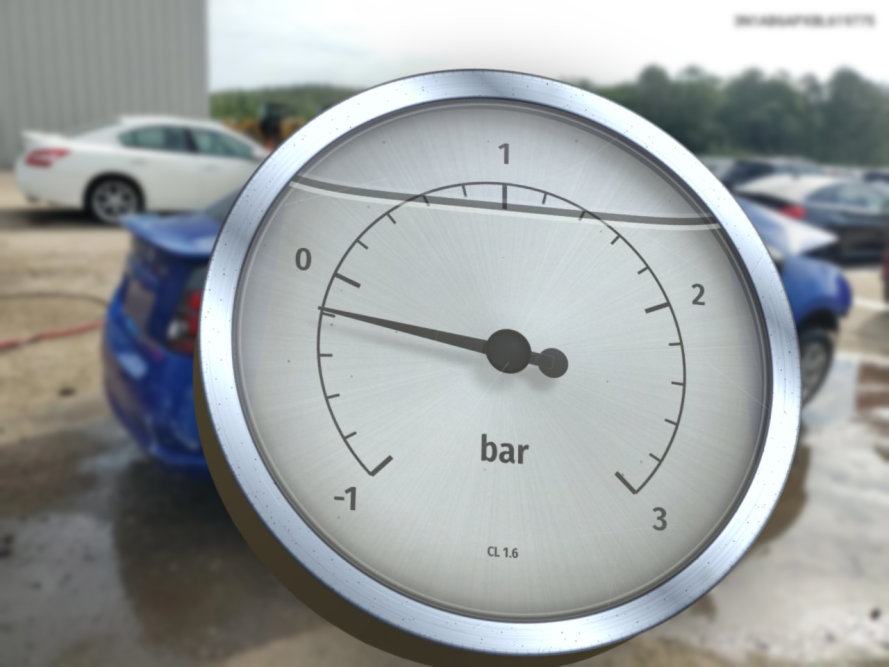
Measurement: -0.2 bar
